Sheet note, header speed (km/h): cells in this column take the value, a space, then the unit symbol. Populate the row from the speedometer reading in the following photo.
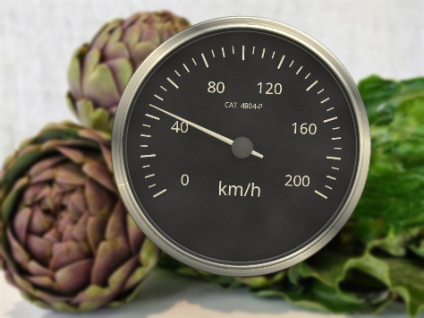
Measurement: 45 km/h
